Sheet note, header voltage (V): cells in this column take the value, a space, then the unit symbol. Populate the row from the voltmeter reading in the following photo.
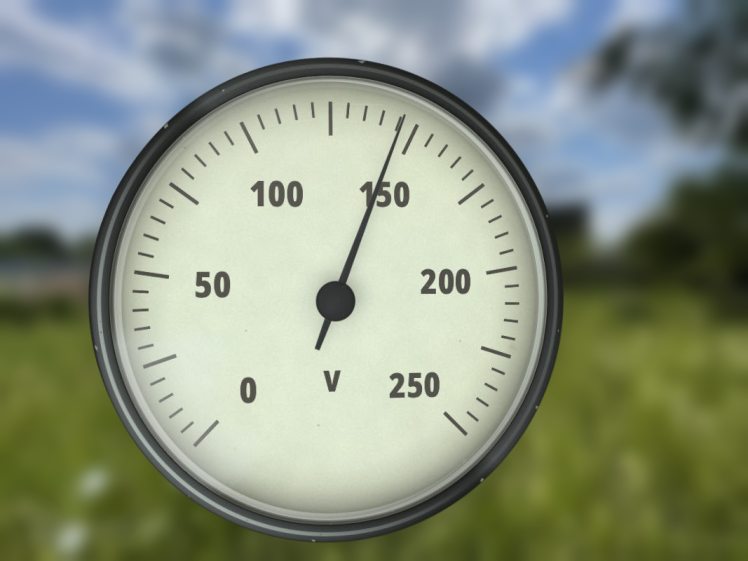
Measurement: 145 V
